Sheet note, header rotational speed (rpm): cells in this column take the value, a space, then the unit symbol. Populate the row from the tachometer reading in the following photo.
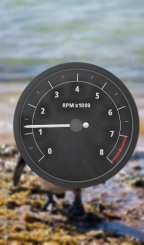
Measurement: 1250 rpm
